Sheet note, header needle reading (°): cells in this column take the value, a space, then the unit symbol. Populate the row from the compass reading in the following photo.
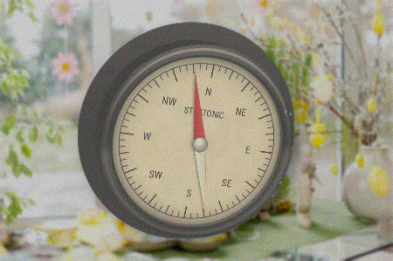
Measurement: 345 °
